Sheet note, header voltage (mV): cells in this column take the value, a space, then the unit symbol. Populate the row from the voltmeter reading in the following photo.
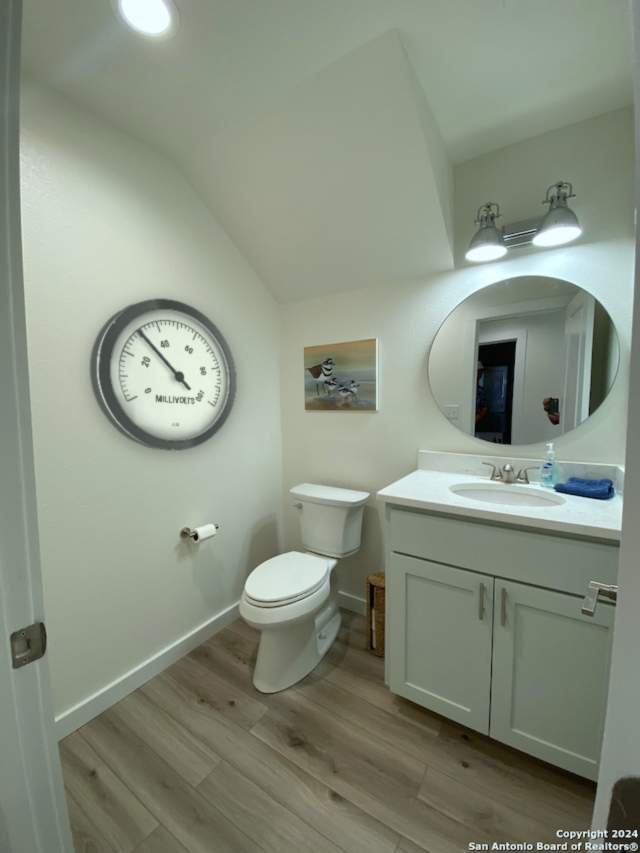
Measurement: 30 mV
